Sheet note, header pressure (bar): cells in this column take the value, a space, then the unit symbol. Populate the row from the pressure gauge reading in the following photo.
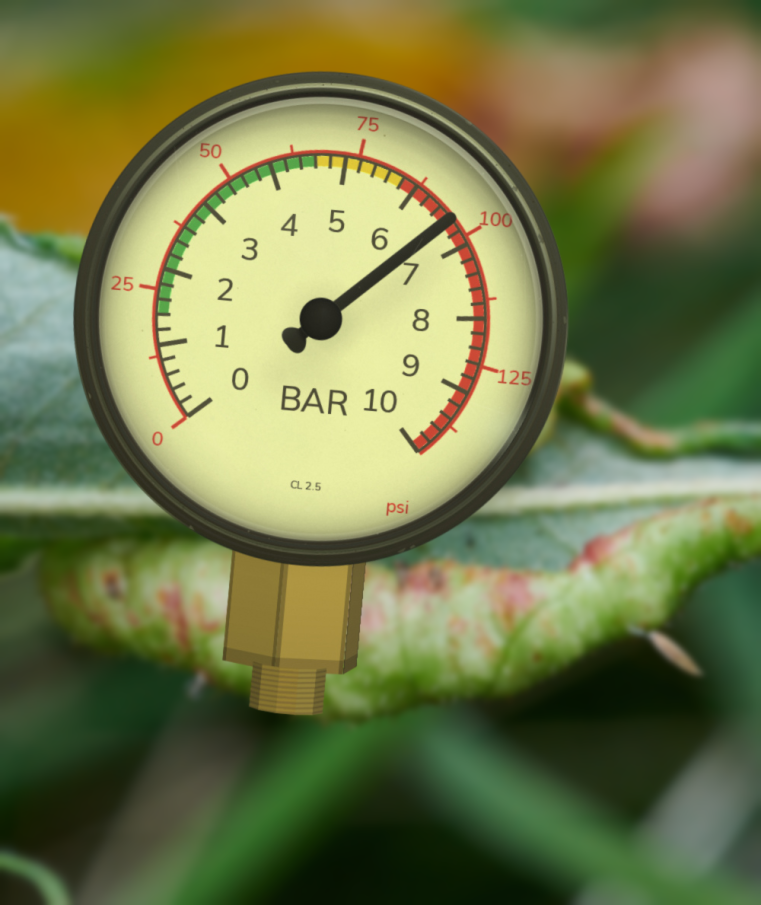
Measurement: 6.6 bar
